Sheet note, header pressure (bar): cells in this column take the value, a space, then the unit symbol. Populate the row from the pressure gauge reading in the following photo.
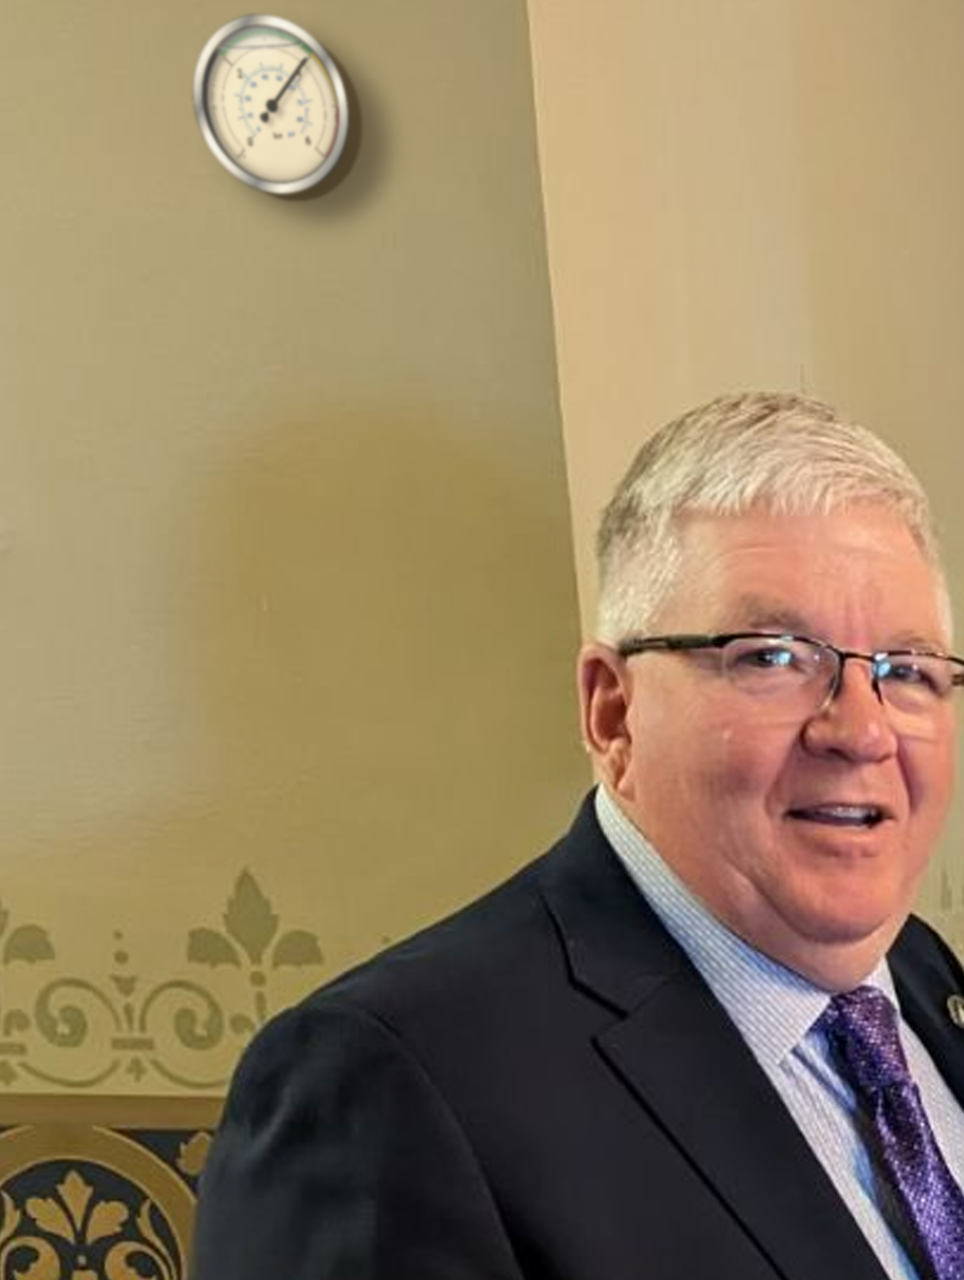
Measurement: 4 bar
